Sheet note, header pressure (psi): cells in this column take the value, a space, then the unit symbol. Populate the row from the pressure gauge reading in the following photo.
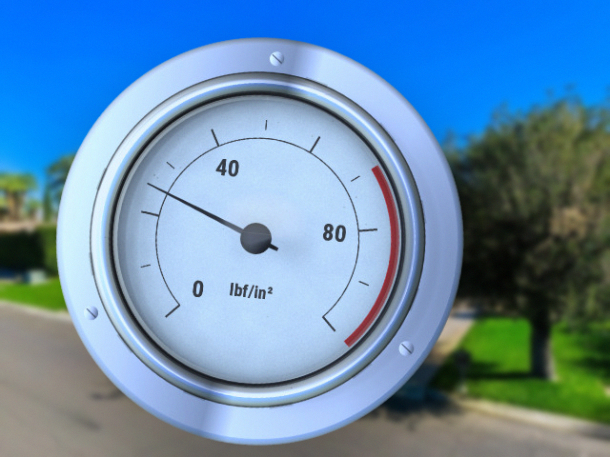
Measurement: 25 psi
